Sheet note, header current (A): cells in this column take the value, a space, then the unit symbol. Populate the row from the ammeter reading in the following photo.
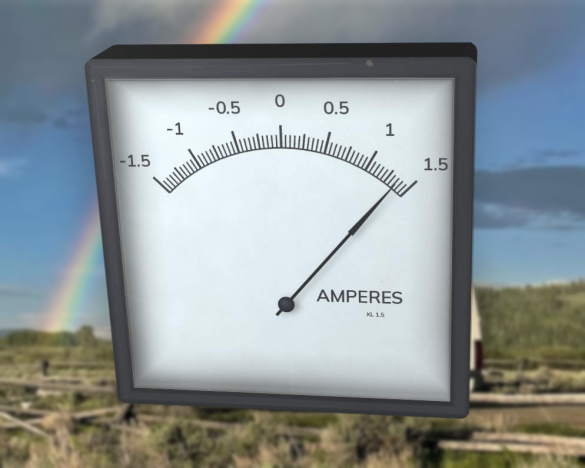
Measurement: 1.35 A
